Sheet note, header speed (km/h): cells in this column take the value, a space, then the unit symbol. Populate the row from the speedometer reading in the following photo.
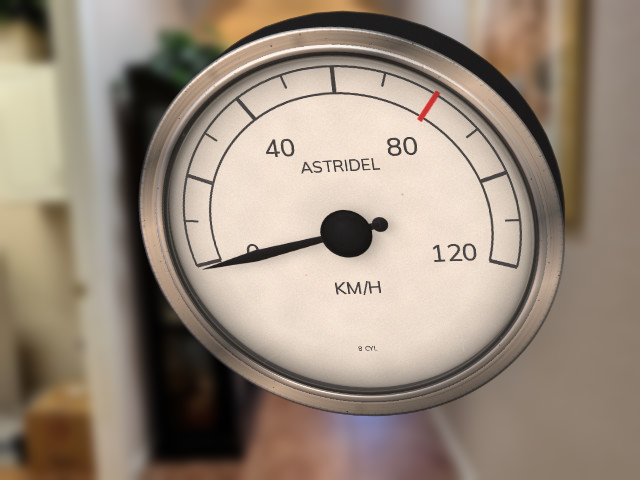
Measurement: 0 km/h
